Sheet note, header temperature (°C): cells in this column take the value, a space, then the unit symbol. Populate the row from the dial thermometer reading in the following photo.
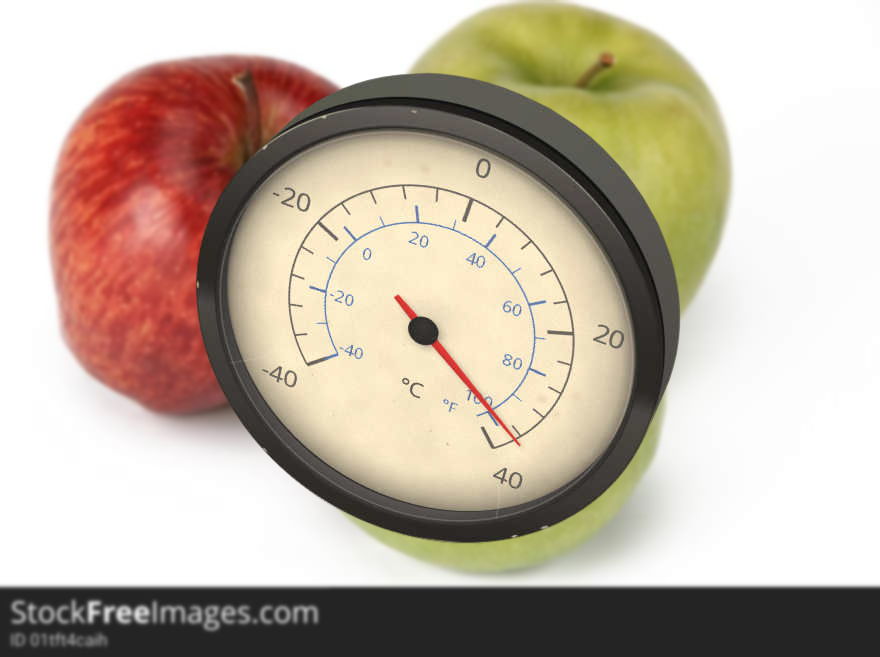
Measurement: 36 °C
